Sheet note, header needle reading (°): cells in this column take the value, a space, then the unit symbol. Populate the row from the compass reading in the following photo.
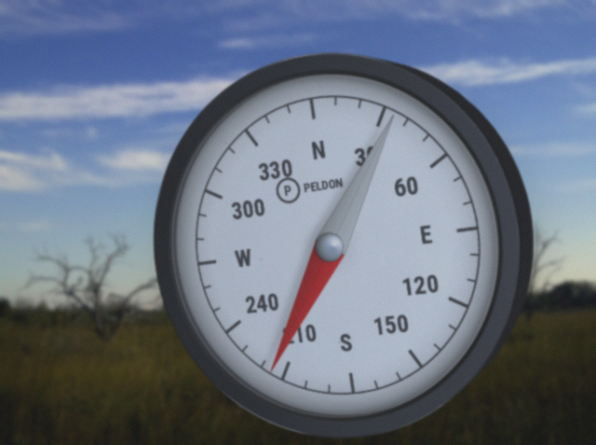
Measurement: 215 °
